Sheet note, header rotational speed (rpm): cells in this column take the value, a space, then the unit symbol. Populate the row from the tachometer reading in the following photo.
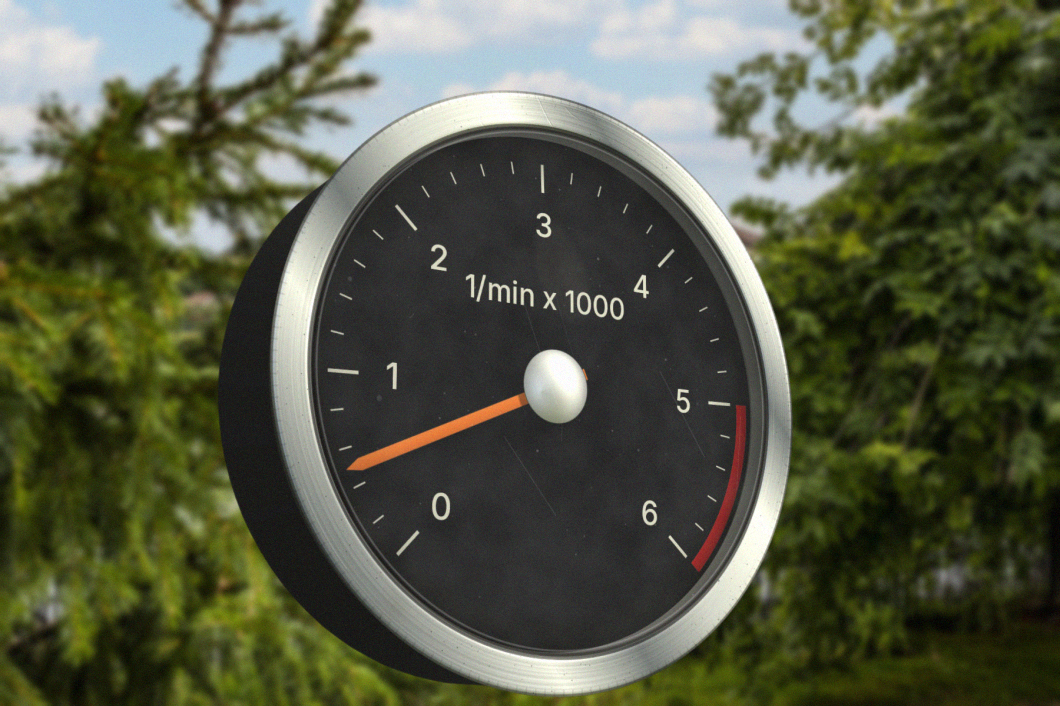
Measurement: 500 rpm
